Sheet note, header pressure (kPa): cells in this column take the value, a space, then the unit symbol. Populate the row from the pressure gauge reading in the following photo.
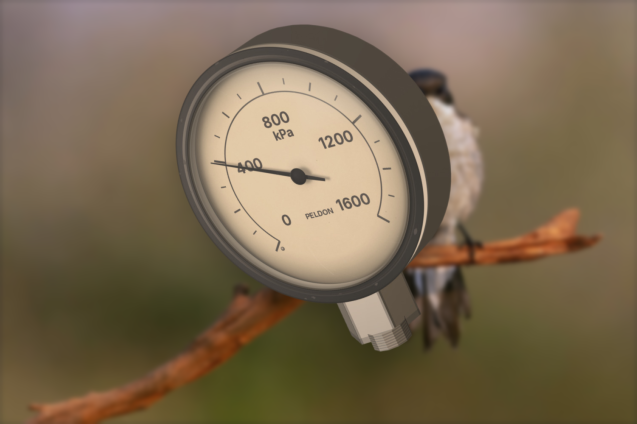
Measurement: 400 kPa
